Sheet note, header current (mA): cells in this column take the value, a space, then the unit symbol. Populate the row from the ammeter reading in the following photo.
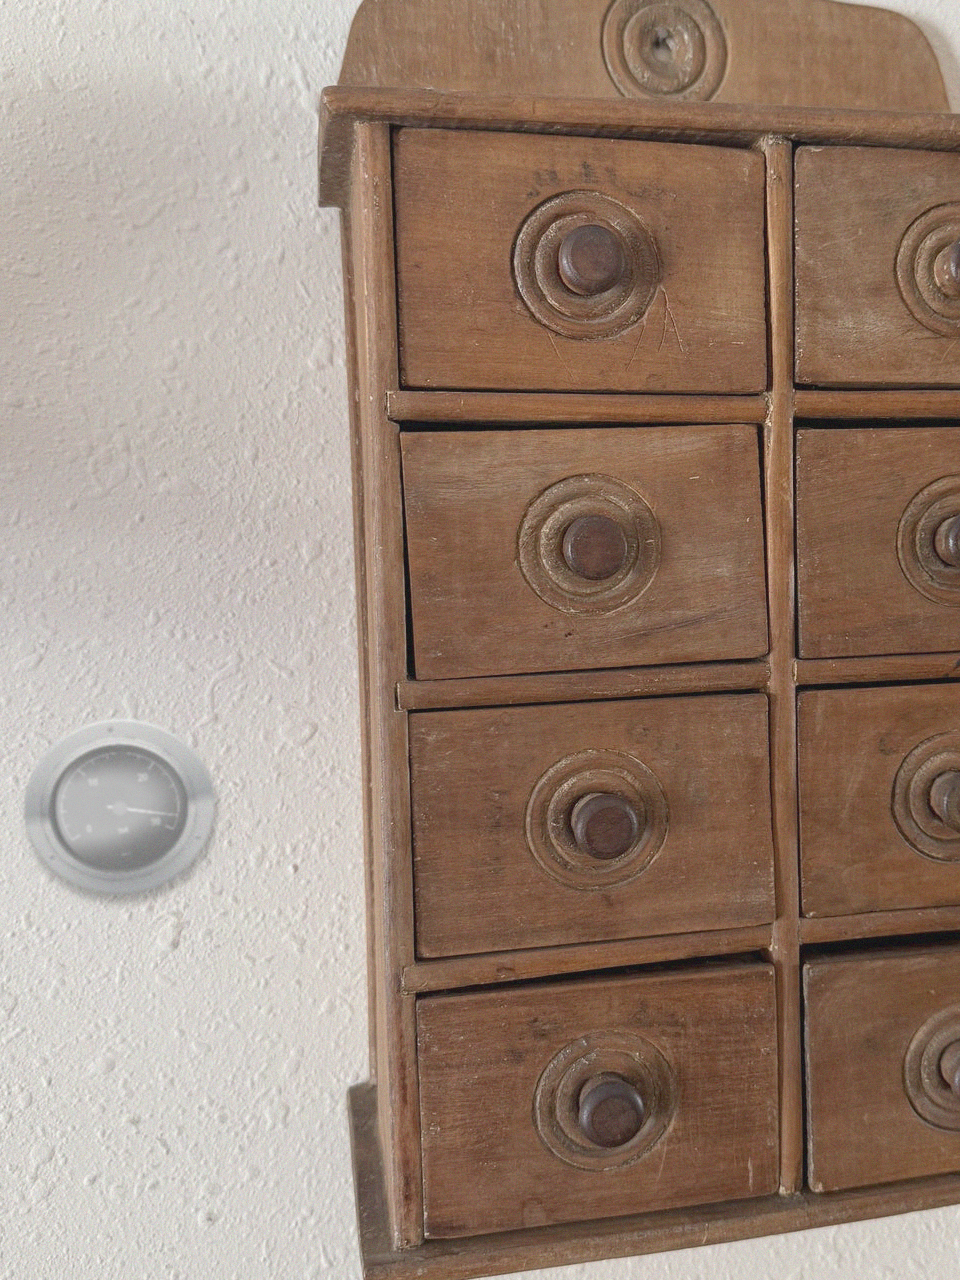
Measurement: 28 mA
